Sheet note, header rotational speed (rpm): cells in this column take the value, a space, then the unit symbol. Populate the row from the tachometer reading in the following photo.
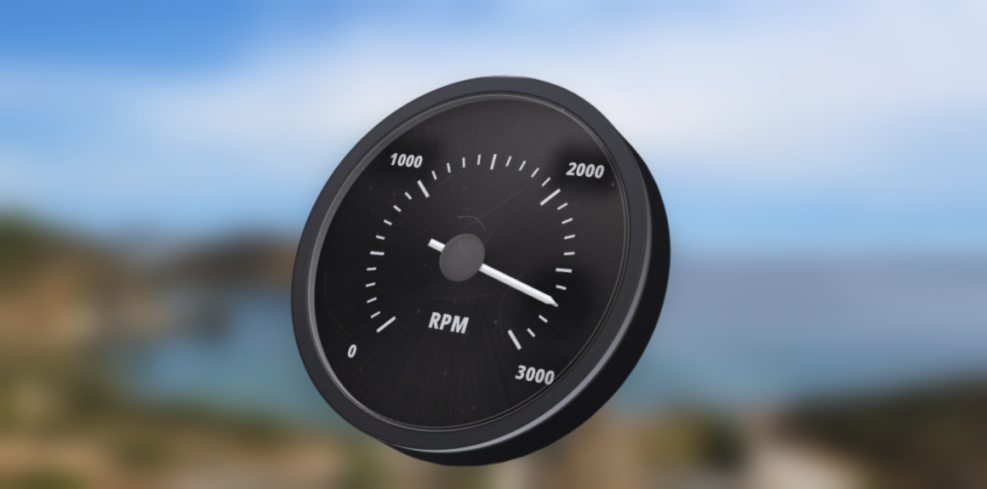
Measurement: 2700 rpm
